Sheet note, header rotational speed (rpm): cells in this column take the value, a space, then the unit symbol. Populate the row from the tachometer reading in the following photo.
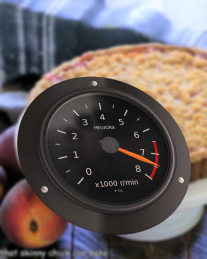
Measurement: 7500 rpm
